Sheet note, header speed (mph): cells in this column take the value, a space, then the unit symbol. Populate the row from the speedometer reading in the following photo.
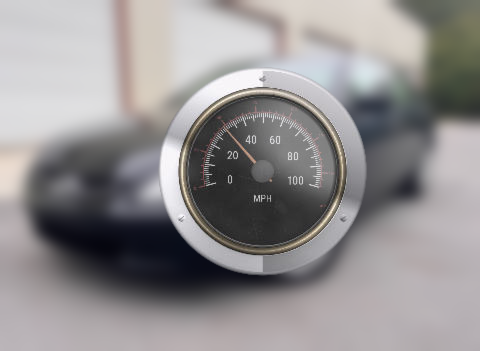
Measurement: 30 mph
